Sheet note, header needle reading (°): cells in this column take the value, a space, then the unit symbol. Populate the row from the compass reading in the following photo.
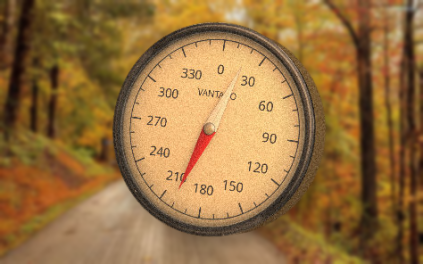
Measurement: 200 °
